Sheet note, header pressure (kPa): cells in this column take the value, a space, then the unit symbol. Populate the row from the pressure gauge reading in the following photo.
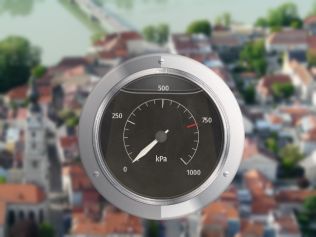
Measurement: 0 kPa
